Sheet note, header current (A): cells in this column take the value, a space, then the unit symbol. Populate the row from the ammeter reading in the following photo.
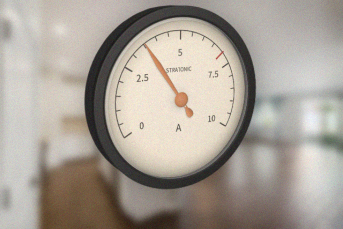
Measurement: 3.5 A
